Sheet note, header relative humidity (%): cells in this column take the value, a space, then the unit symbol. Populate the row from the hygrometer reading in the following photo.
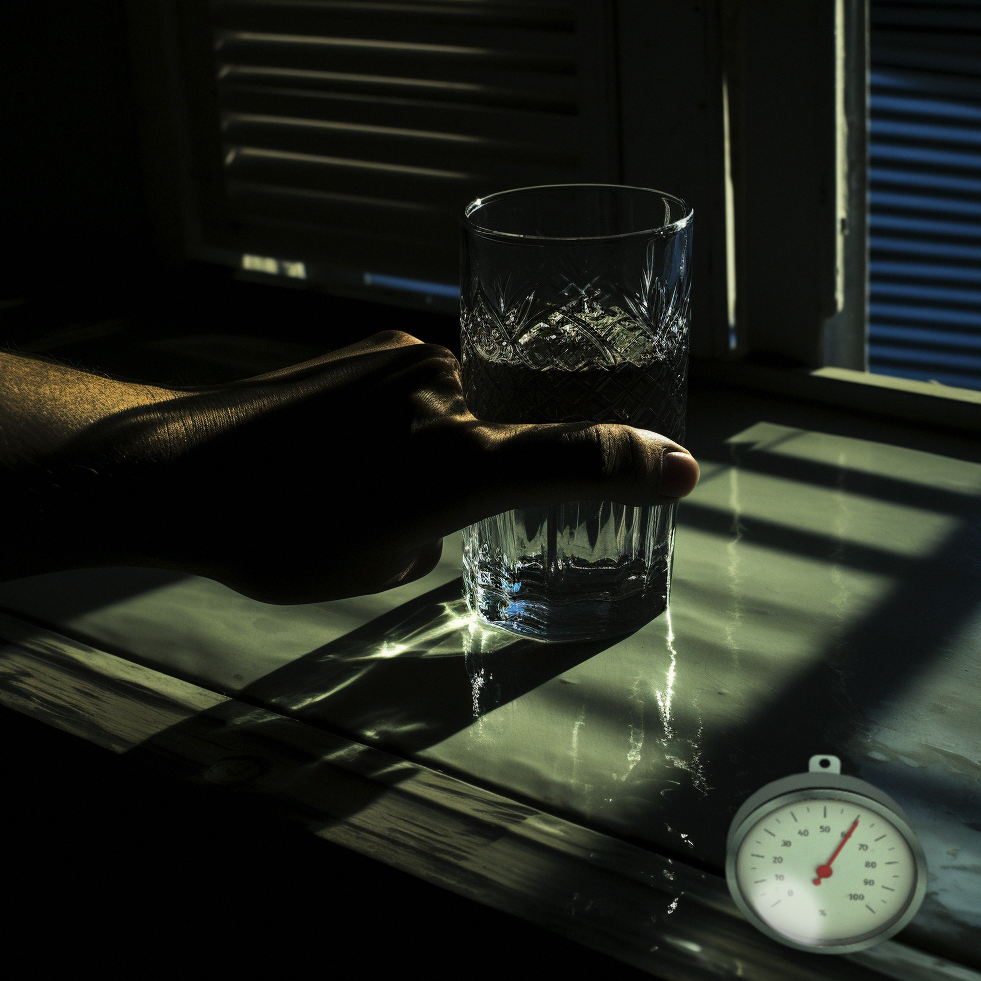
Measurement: 60 %
